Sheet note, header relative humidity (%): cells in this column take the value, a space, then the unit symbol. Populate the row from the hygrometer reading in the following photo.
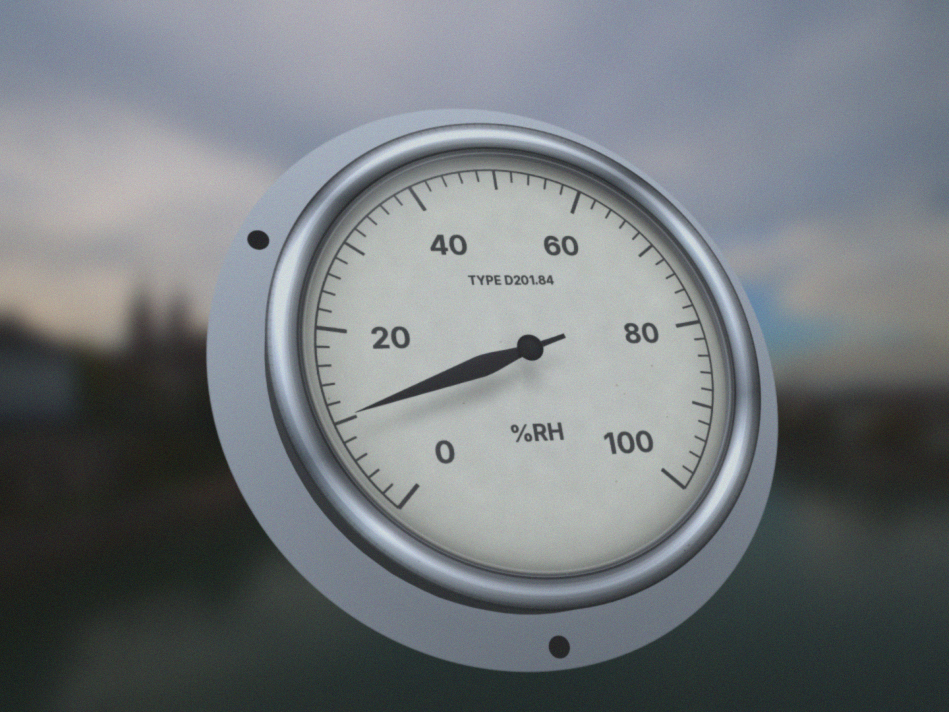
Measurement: 10 %
